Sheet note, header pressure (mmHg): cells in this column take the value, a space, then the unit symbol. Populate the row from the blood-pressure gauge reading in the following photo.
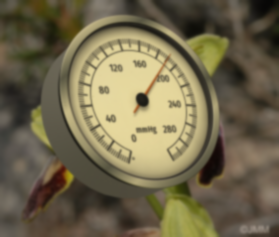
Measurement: 190 mmHg
